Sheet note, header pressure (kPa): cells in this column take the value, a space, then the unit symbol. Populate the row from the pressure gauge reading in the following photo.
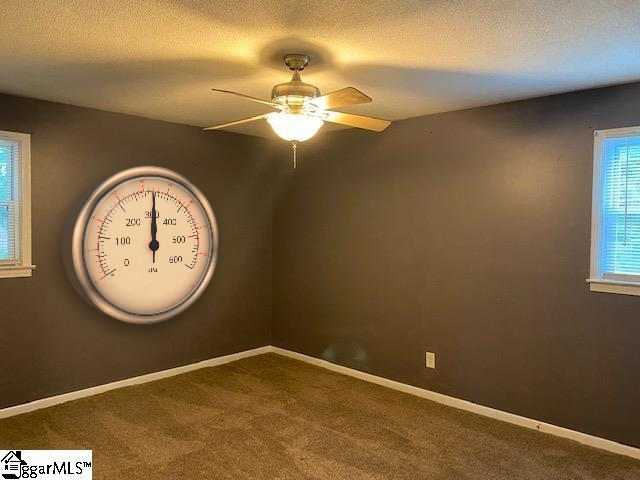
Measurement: 300 kPa
